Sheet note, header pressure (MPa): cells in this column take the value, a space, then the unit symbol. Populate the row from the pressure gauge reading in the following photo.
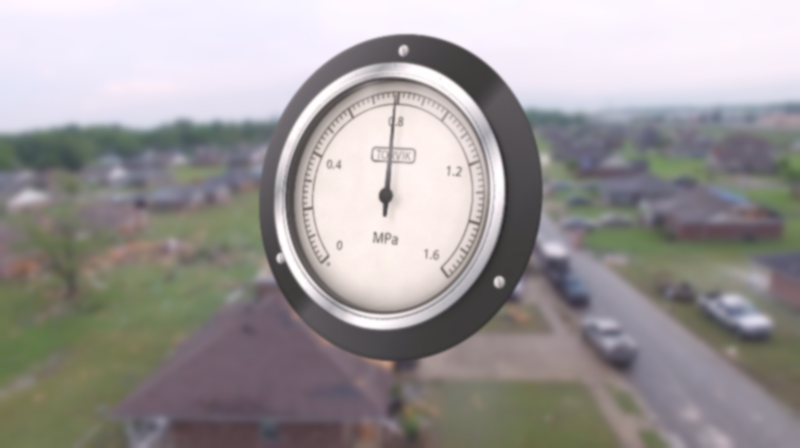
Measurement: 0.8 MPa
